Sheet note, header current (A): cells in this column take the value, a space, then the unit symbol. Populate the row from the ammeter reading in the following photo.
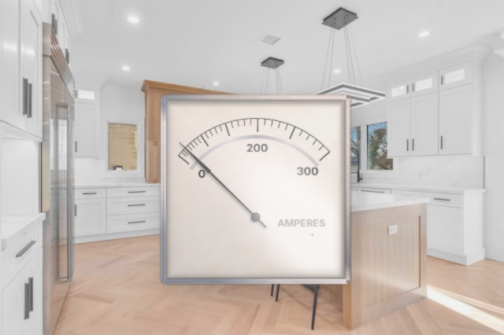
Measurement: 50 A
